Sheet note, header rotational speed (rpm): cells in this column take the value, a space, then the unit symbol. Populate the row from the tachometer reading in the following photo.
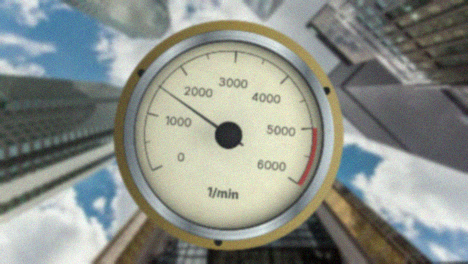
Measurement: 1500 rpm
